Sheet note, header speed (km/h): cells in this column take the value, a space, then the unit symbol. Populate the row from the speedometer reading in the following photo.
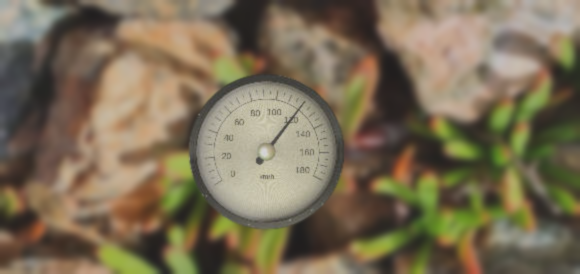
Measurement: 120 km/h
